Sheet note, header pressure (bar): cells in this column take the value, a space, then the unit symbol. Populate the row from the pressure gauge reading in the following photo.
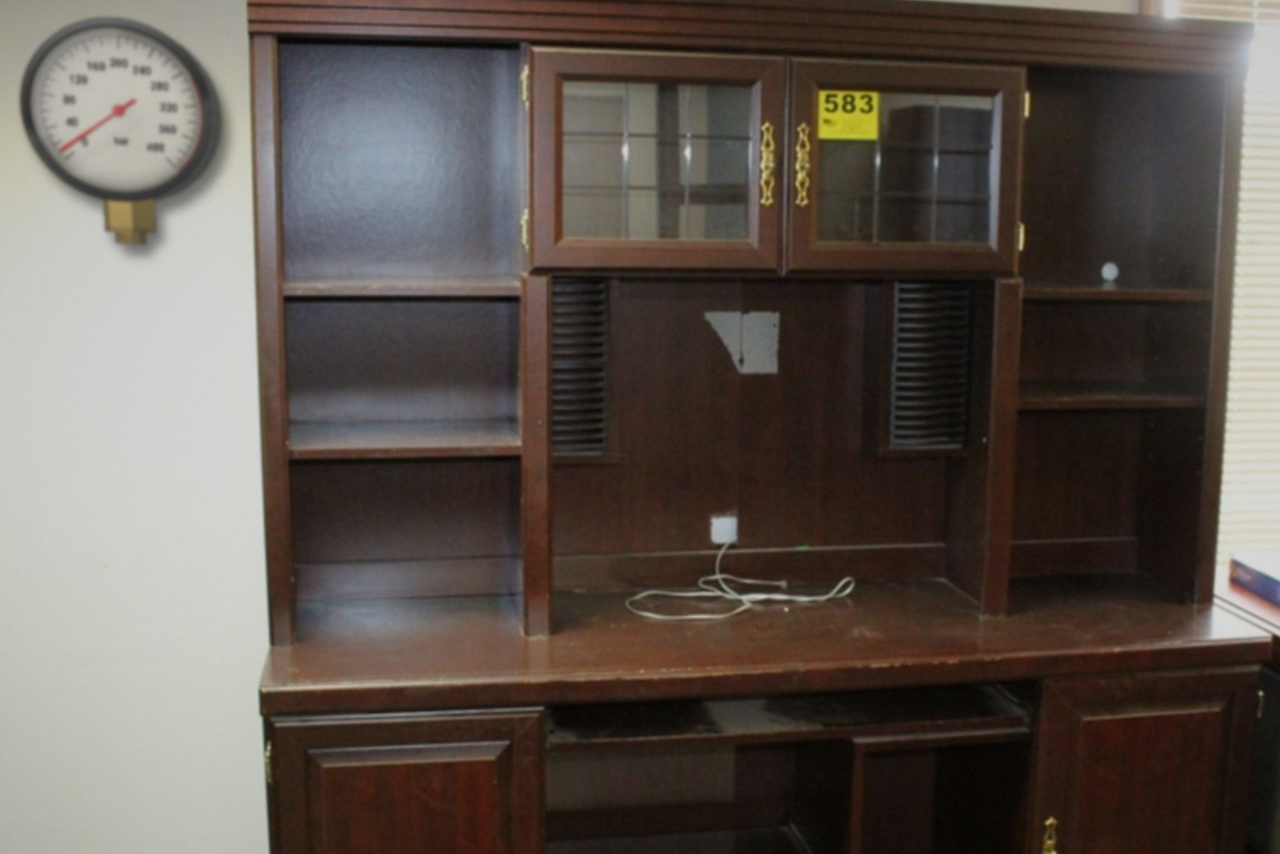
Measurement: 10 bar
